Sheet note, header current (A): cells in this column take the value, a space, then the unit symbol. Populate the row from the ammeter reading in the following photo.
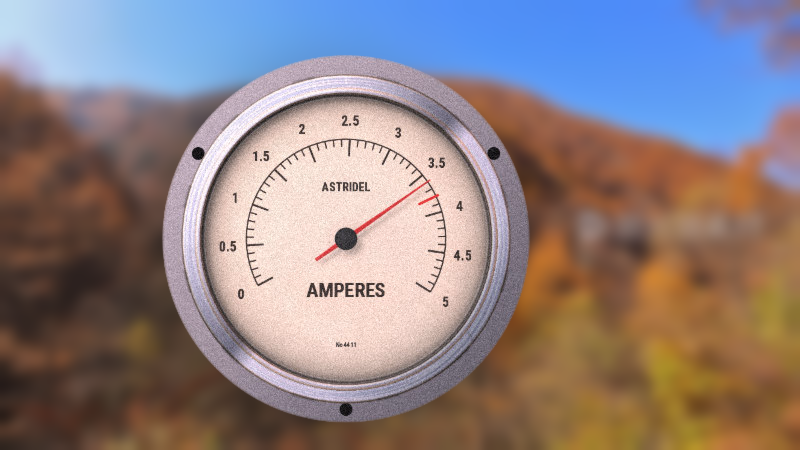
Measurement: 3.6 A
